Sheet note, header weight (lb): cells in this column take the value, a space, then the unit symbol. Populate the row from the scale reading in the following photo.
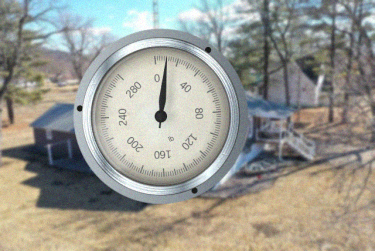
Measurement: 10 lb
